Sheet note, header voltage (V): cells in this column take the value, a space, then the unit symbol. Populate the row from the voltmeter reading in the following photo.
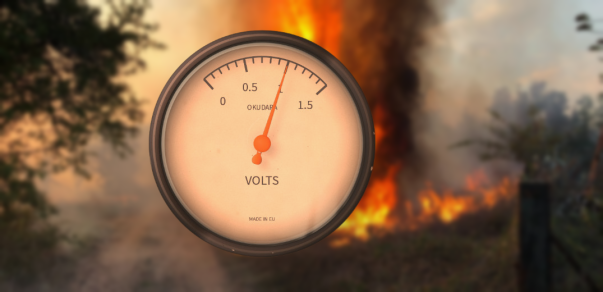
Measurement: 1 V
